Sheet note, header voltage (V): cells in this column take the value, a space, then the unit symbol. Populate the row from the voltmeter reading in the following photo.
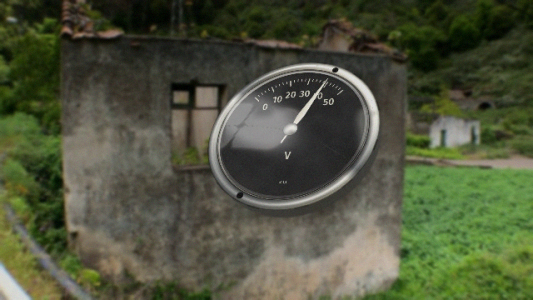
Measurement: 40 V
